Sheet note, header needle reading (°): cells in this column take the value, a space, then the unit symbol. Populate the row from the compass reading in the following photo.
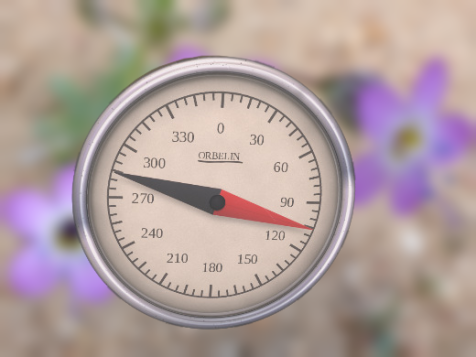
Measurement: 105 °
